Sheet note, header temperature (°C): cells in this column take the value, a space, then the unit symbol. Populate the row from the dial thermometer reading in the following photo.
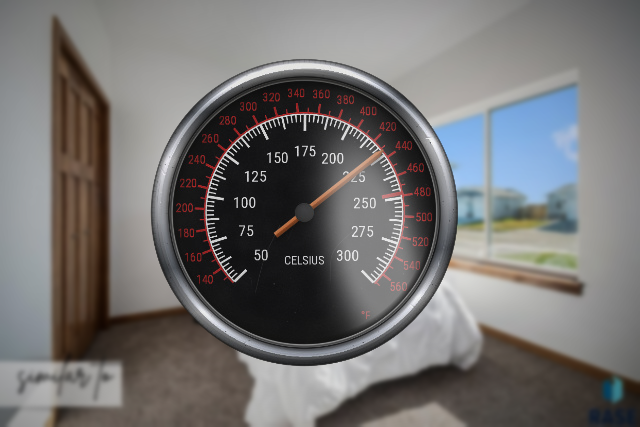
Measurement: 222.5 °C
